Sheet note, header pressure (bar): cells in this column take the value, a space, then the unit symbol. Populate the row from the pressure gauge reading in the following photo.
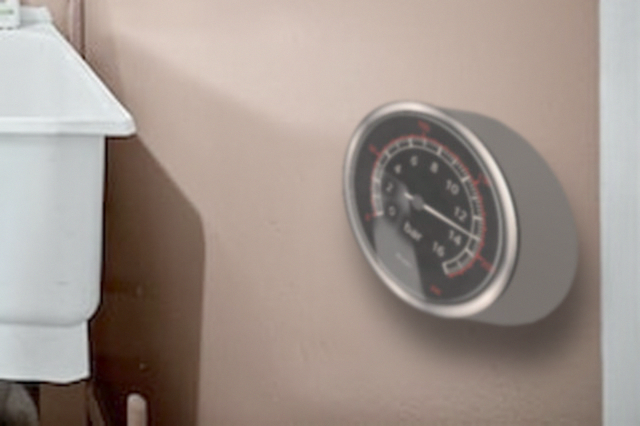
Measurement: 13 bar
